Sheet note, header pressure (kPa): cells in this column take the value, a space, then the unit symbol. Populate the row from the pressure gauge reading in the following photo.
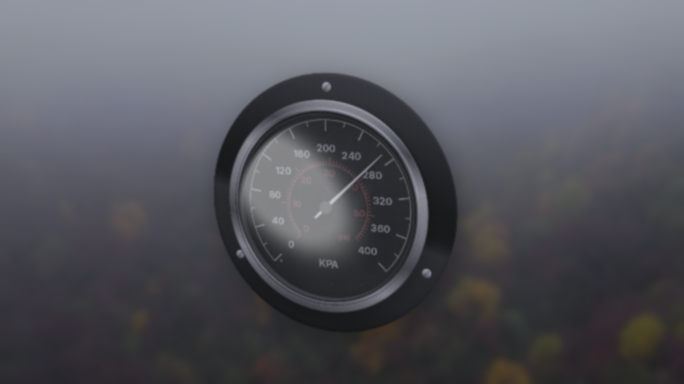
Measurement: 270 kPa
